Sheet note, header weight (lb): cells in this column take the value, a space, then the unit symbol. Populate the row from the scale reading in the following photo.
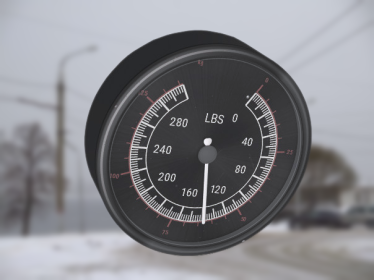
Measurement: 140 lb
